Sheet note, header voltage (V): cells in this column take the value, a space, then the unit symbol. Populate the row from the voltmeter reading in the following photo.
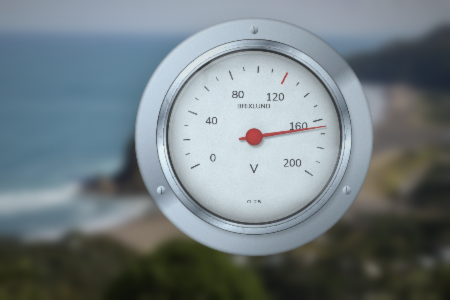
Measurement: 165 V
